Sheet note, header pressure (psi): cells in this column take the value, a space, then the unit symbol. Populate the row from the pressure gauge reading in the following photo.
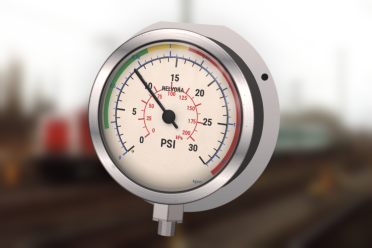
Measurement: 10 psi
